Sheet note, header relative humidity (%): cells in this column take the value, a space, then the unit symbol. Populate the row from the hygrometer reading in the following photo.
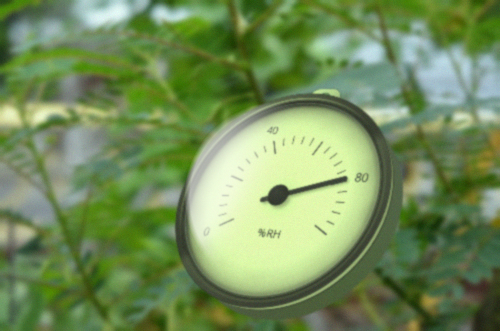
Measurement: 80 %
